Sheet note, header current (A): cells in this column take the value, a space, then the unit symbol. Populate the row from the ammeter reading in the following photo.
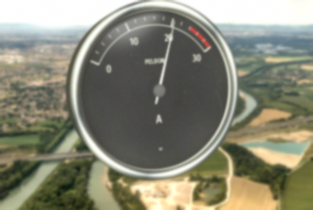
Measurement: 20 A
